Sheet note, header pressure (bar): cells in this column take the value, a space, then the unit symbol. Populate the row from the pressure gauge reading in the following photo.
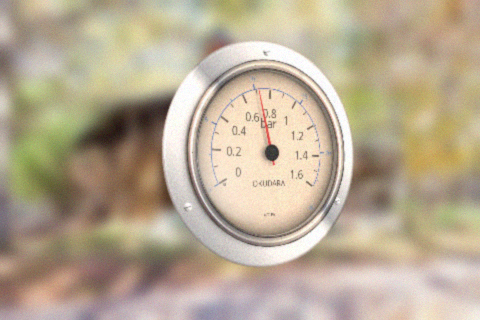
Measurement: 0.7 bar
